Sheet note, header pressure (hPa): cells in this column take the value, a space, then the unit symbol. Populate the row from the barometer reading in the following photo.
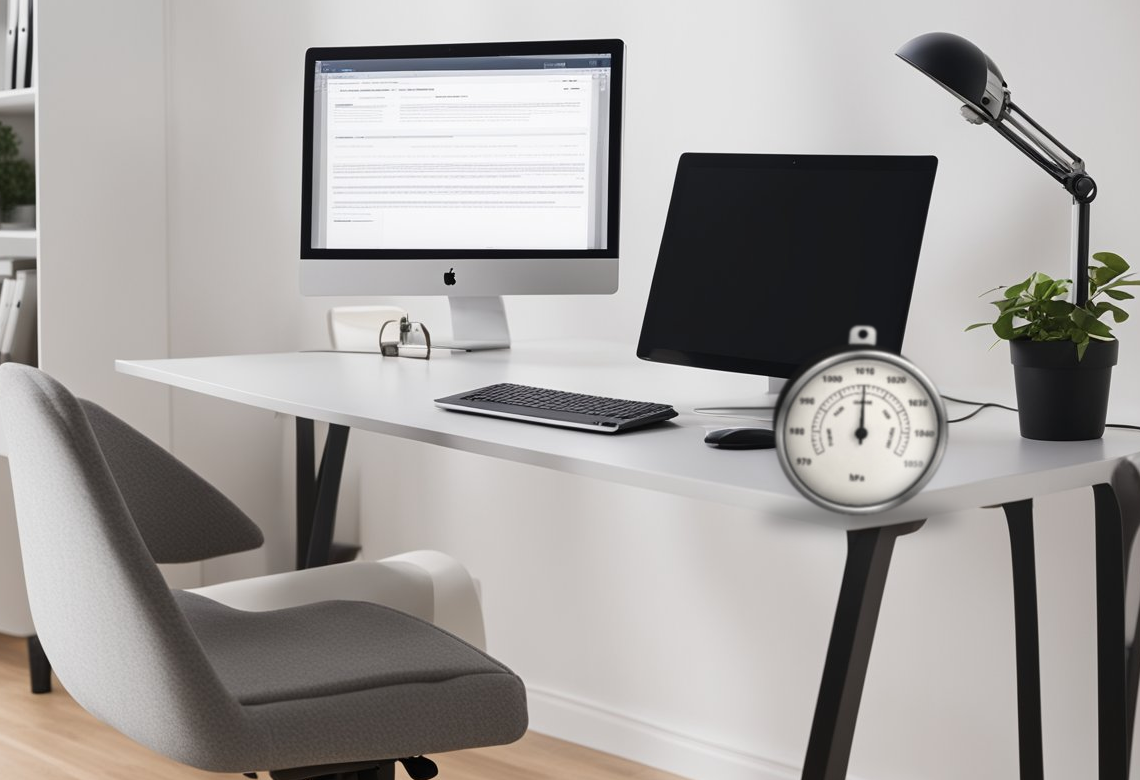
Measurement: 1010 hPa
